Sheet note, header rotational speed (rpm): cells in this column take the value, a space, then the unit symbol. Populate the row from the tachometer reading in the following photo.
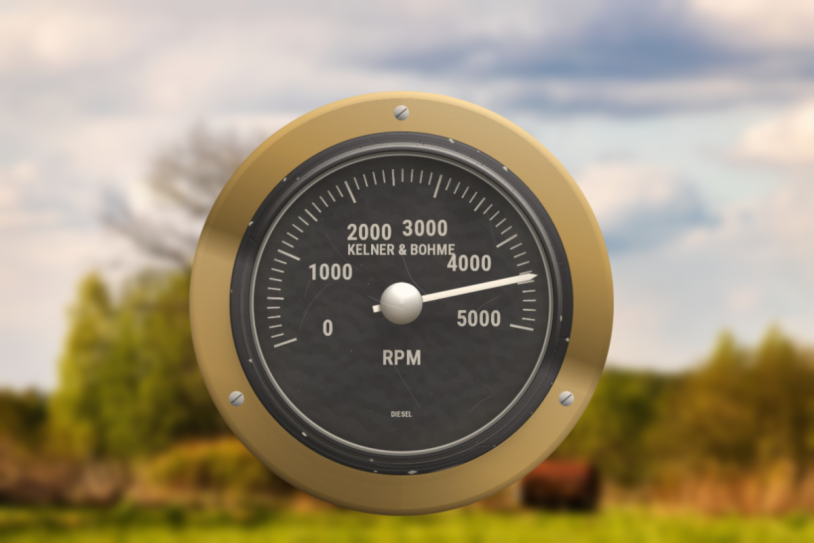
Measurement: 4450 rpm
